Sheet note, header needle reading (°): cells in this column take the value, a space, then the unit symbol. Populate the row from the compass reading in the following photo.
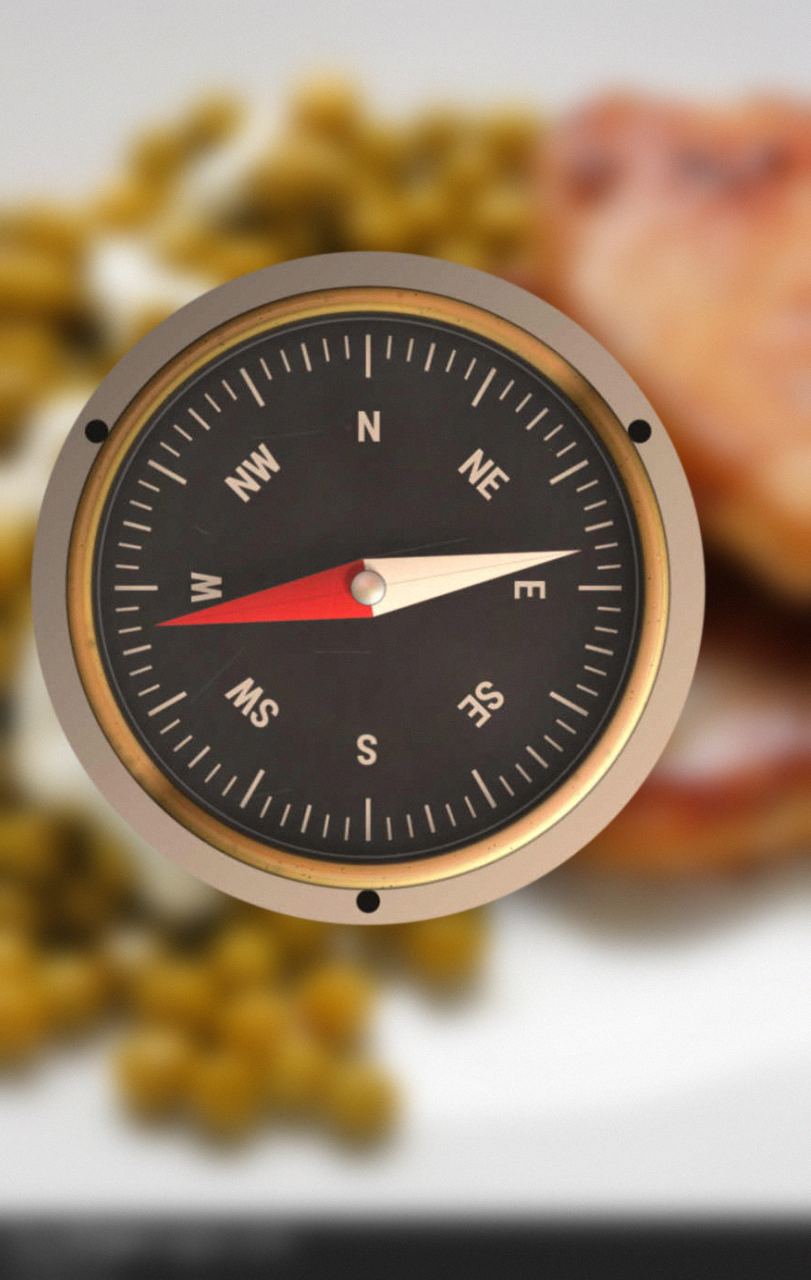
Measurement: 260 °
